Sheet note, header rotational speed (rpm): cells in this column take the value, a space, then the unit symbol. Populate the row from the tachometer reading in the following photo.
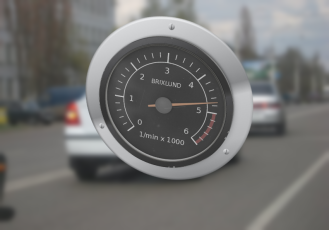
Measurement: 4700 rpm
